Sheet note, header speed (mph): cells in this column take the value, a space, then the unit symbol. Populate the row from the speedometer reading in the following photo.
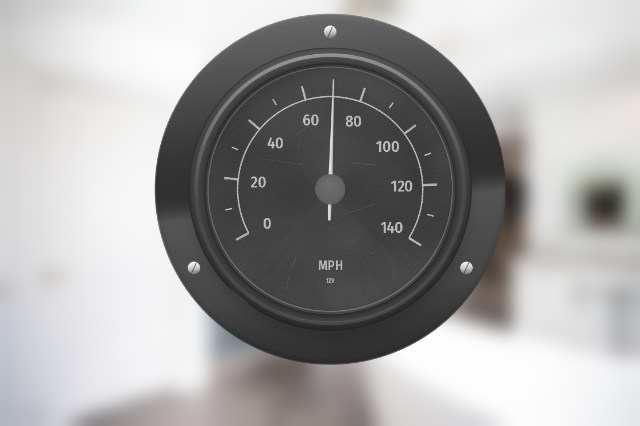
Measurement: 70 mph
